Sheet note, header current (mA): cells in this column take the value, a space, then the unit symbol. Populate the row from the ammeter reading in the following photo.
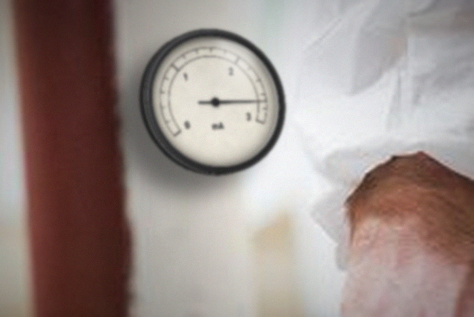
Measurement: 2.7 mA
